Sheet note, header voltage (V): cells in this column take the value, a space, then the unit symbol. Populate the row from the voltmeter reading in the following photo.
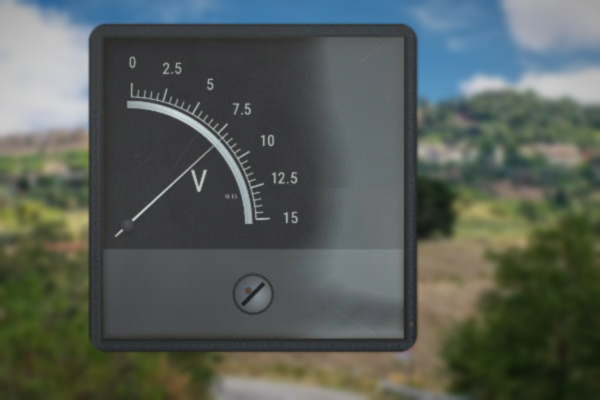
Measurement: 8 V
